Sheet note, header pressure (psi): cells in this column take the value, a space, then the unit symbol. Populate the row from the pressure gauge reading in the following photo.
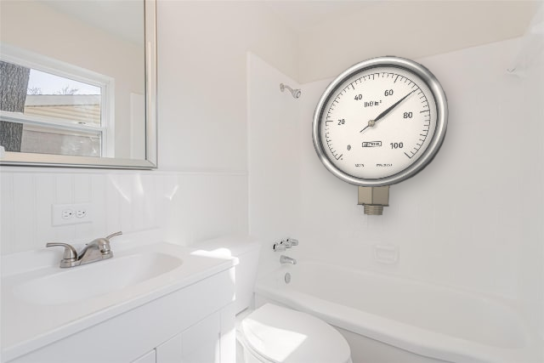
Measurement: 70 psi
